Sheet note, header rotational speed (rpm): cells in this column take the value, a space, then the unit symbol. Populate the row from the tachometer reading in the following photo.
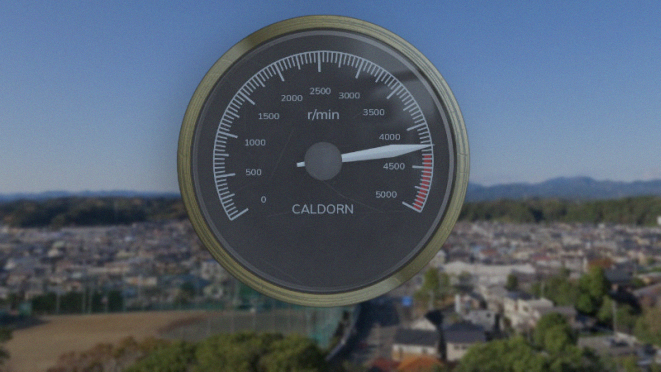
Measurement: 4250 rpm
